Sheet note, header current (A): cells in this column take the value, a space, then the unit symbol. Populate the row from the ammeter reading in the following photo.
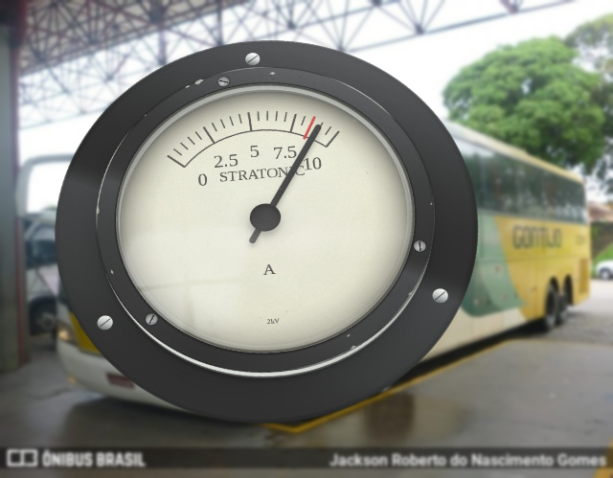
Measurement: 9 A
